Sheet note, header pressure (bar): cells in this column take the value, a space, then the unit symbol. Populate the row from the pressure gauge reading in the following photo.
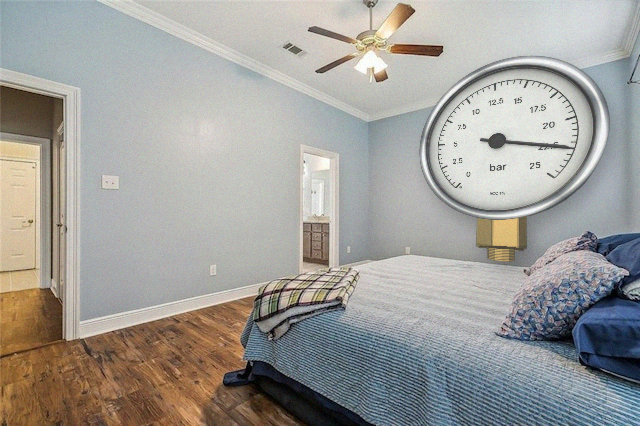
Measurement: 22.5 bar
